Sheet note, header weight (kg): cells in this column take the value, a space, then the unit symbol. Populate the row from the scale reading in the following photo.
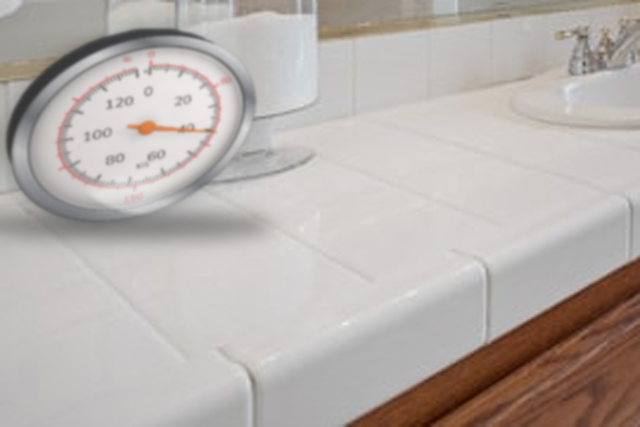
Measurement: 40 kg
